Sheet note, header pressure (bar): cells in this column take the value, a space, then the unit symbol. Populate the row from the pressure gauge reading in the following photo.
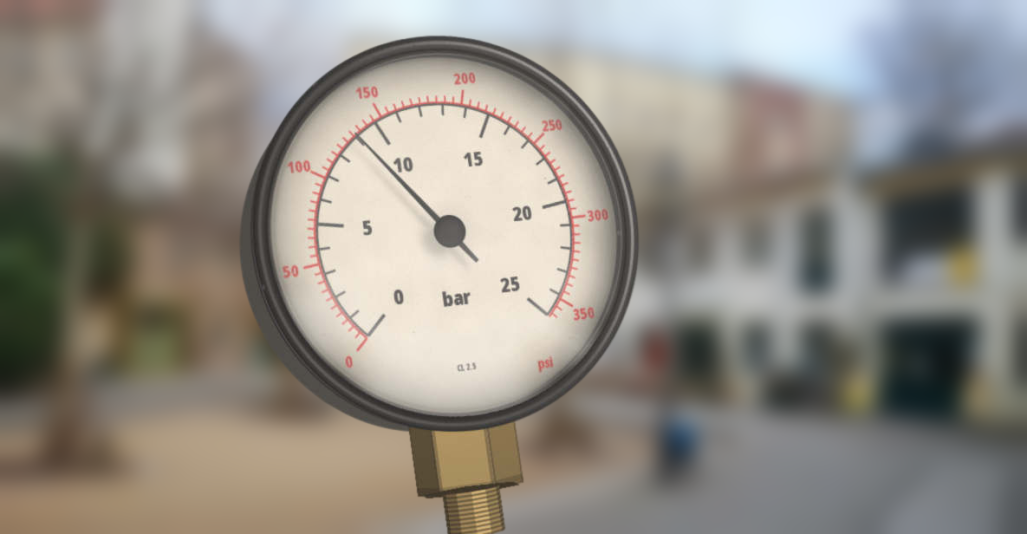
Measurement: 9 bar
